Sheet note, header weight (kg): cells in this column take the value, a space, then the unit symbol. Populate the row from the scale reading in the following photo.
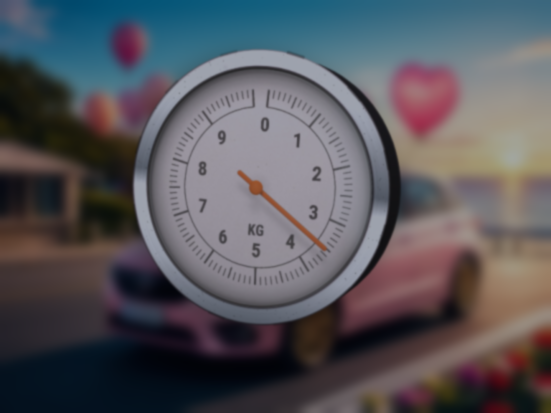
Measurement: 3.5 kg
